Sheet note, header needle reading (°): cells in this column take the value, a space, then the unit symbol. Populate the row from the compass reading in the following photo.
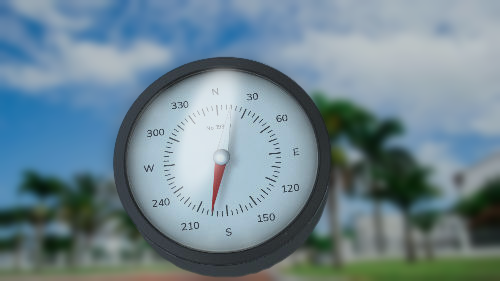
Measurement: 195 °
